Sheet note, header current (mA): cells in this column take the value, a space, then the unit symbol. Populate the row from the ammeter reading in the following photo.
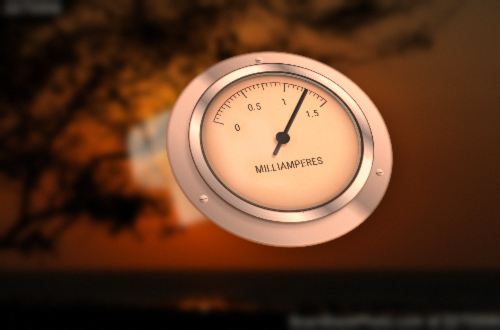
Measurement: 1.25 mA
